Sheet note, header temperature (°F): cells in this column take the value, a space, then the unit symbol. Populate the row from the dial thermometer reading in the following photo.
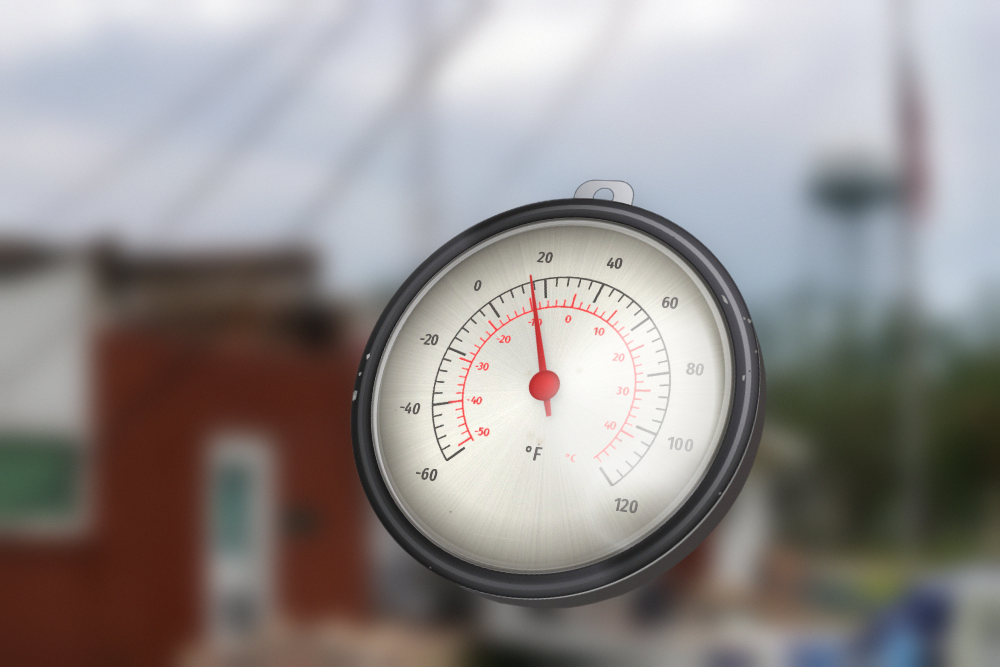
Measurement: 16 °F
